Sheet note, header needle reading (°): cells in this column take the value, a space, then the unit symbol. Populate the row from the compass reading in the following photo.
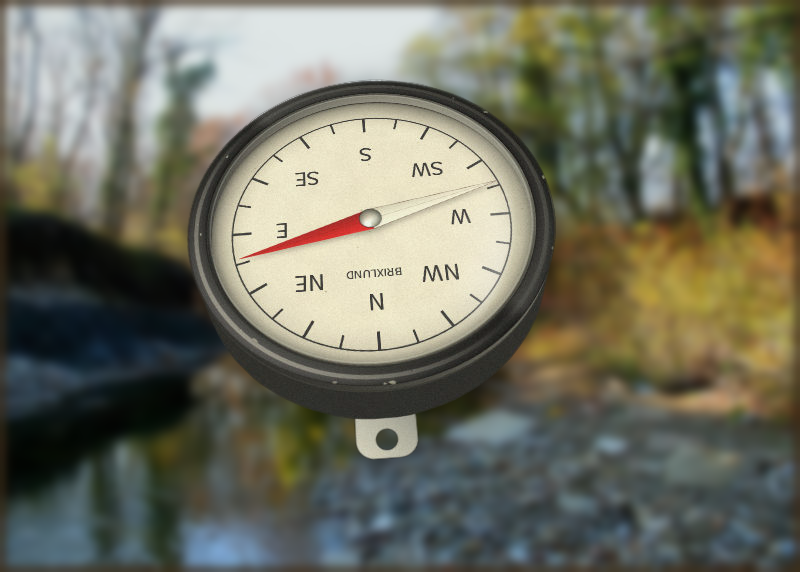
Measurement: 75 °
